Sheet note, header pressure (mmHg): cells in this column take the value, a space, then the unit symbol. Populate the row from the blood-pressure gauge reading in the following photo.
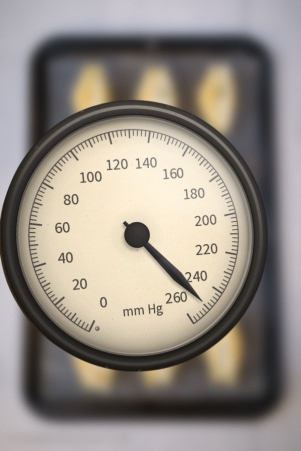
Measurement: 250 mmHg
